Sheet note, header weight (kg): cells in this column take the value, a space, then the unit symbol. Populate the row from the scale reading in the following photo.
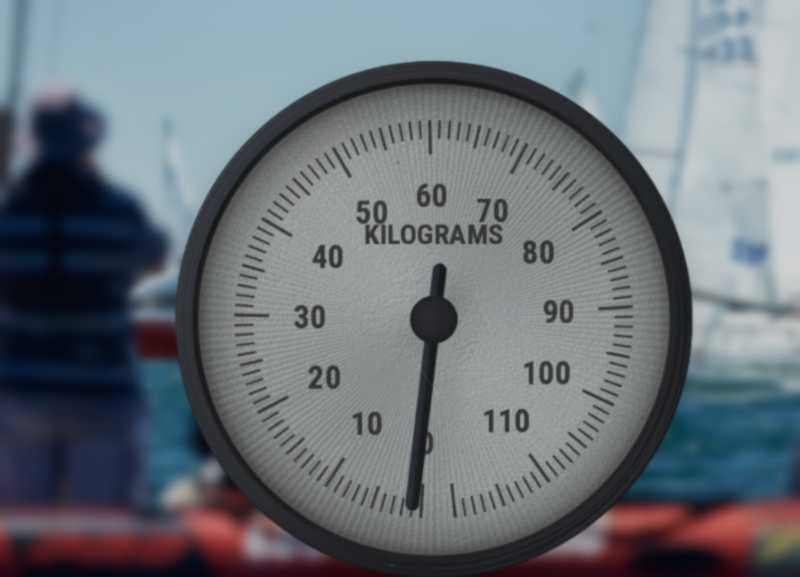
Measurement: 1 kg
